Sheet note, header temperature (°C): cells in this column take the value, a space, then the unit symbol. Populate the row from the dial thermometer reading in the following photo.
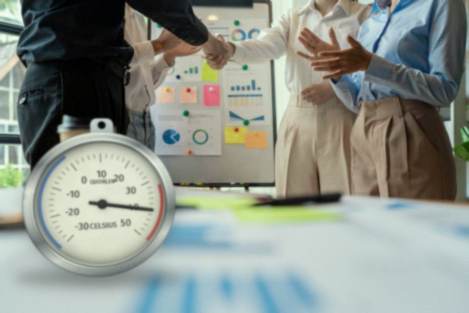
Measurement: 40 °C
